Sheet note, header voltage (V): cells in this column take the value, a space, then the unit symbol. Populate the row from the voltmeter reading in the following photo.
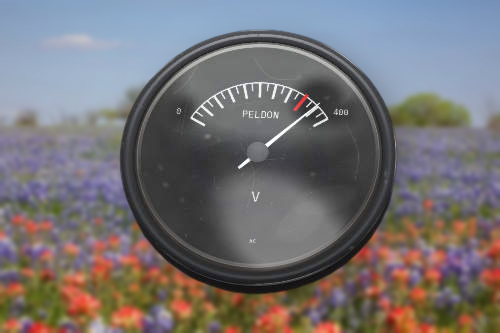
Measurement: 360 V
